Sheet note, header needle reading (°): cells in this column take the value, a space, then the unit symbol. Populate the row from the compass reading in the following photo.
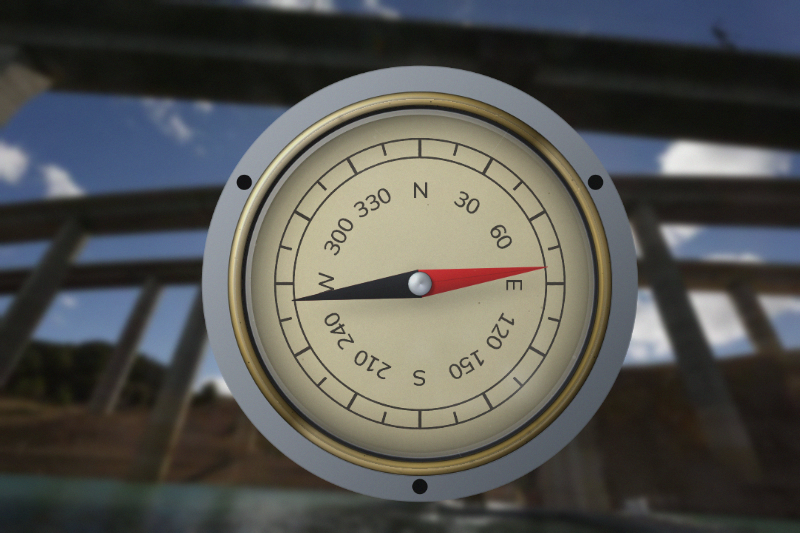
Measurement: 82.5 °
